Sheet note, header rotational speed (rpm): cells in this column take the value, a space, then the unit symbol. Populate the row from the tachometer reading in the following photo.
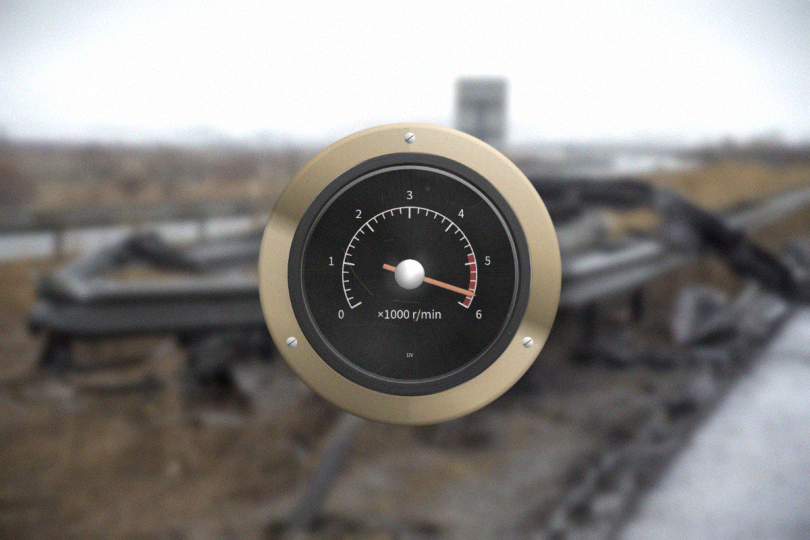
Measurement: 5700 rpm
